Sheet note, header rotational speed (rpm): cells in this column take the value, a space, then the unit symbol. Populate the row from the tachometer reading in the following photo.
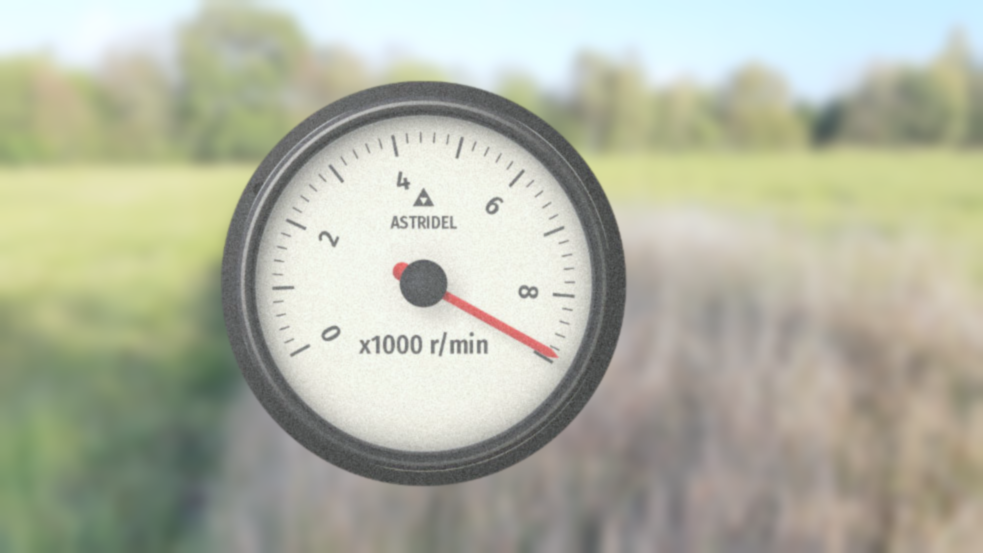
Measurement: 8900 rpm
